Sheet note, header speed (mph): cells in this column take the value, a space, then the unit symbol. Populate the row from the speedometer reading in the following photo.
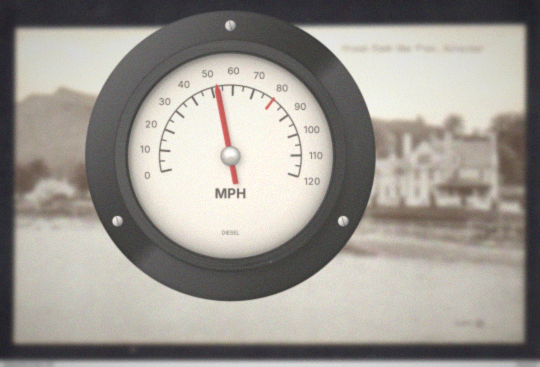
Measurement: 52.5 mph
